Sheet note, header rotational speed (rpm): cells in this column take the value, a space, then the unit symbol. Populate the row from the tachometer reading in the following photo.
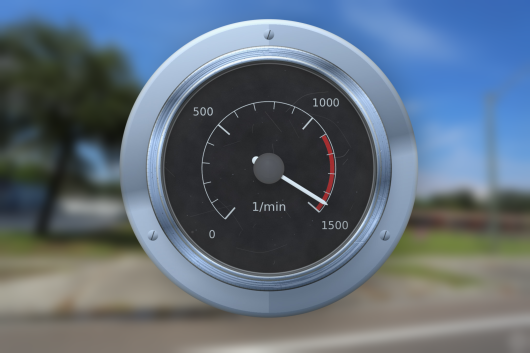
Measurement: 1450 rpm
